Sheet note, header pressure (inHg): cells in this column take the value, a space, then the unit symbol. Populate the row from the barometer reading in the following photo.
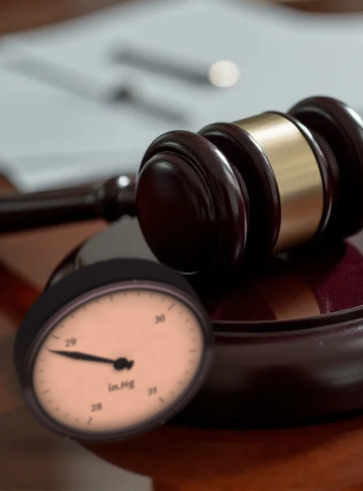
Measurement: 28.9 inHg
